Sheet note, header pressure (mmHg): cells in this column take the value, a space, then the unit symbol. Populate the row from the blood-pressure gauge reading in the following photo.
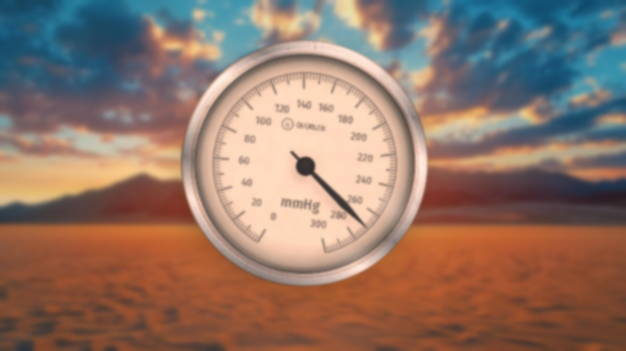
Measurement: 270 mmHg
